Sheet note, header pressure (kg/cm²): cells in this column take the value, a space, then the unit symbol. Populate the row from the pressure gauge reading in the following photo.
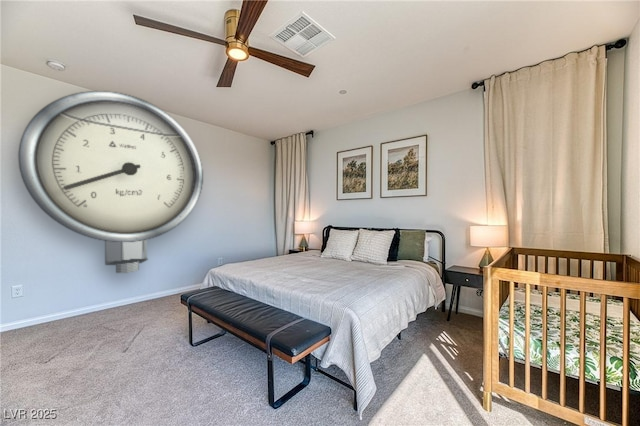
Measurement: 0.5 kg/cm²
